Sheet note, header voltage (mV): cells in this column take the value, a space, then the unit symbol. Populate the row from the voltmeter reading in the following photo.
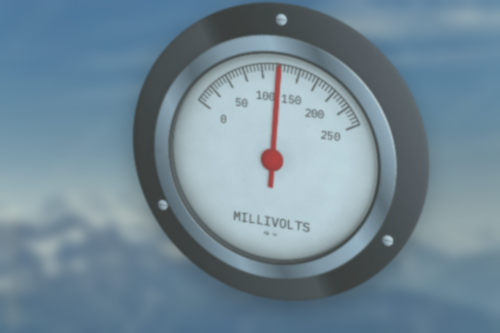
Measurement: 125 mV
